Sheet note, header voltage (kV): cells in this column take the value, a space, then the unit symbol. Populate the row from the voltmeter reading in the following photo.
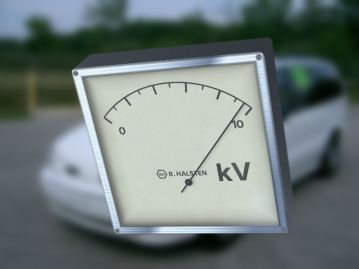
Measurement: 9.5 kV
